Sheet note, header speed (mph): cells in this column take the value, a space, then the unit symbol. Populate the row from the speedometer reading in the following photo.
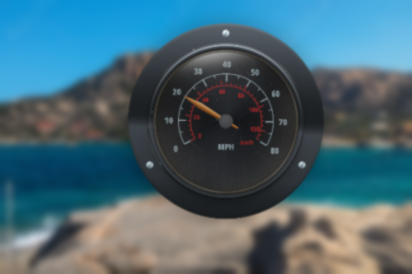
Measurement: 20 mph
